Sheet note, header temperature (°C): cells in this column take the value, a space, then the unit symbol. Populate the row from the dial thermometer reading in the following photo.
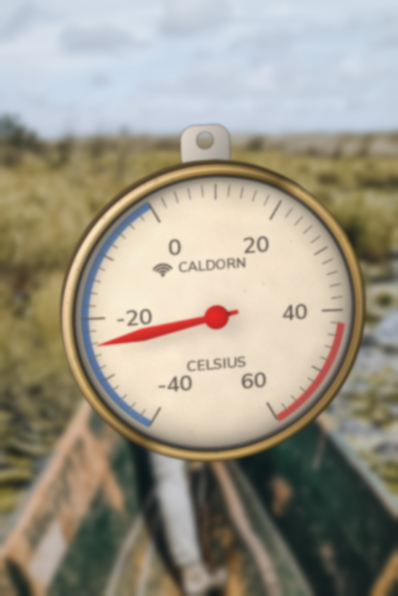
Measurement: -24 °C
